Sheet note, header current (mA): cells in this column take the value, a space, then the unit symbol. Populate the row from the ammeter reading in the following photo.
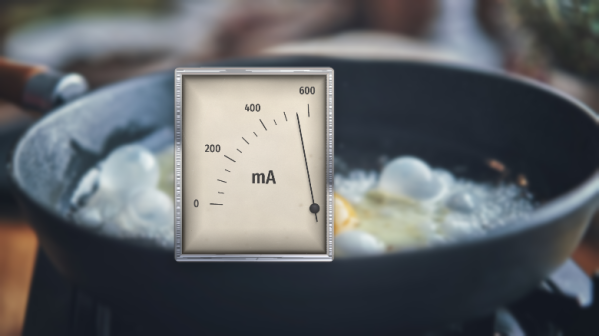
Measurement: 550 mA
